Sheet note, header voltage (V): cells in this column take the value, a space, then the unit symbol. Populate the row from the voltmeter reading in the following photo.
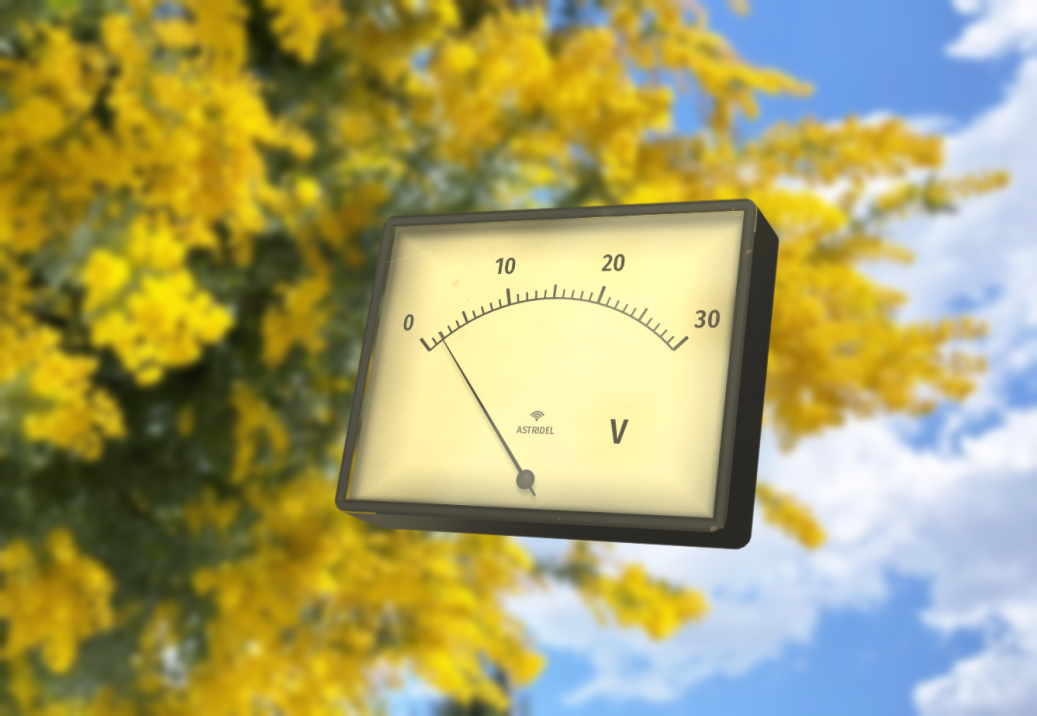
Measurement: 2 V
